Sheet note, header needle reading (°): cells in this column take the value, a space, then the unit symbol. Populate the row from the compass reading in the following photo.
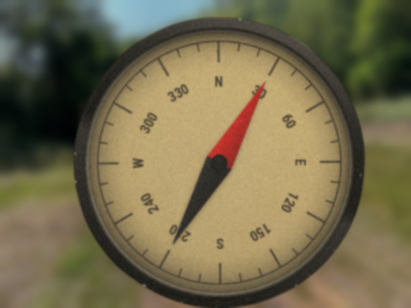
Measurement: 30 °
